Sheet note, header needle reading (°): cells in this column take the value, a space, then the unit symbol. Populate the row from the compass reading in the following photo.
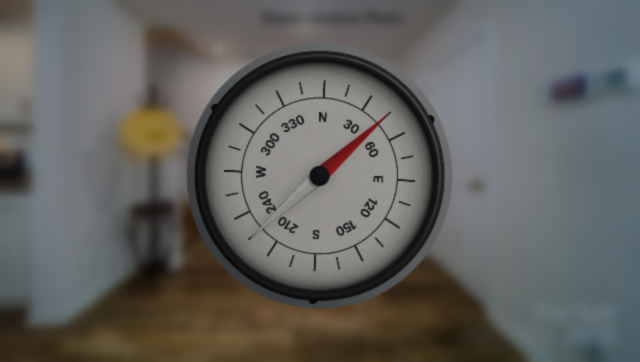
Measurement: 45 °
